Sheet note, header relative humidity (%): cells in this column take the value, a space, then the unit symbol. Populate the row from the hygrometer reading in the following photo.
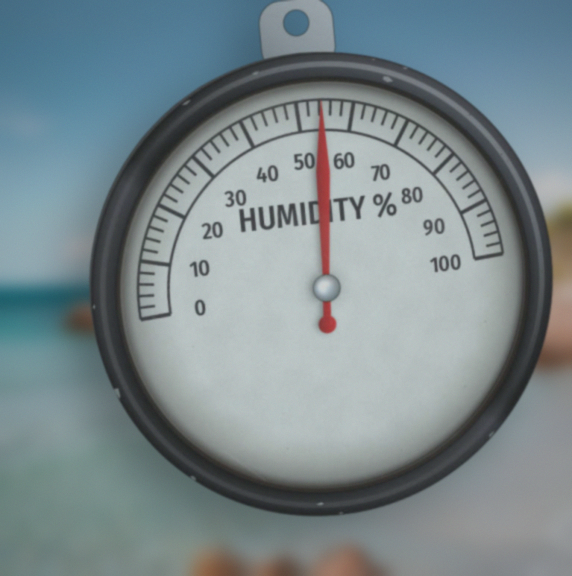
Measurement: 54 %
